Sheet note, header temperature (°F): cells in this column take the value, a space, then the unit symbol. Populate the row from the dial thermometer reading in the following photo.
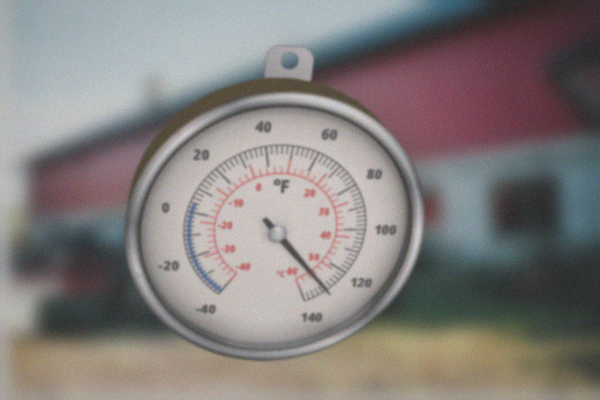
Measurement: 130 °F
